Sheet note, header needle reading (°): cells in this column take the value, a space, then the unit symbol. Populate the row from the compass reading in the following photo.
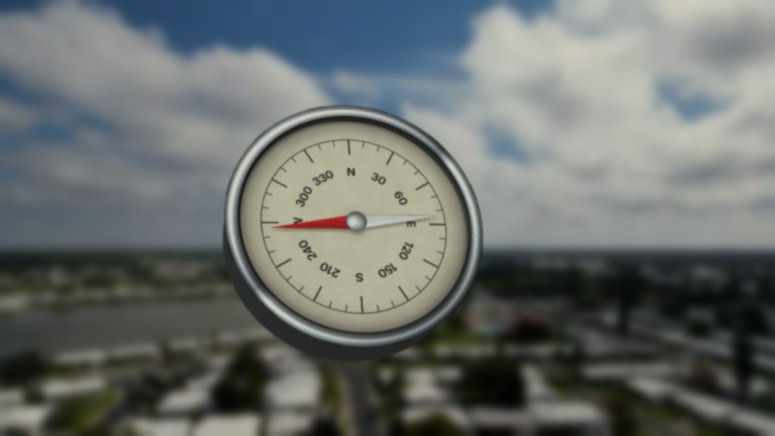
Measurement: 265 °
